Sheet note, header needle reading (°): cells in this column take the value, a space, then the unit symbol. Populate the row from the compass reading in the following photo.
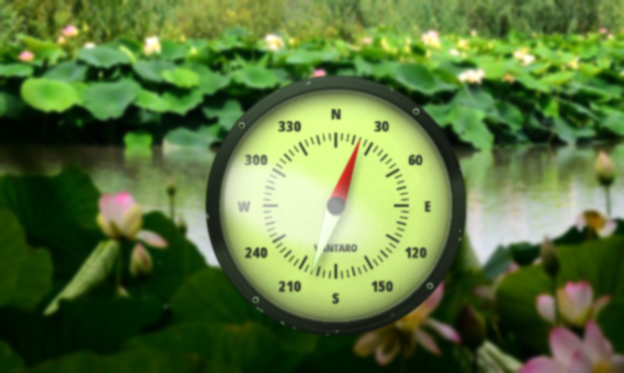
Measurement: 20 °
